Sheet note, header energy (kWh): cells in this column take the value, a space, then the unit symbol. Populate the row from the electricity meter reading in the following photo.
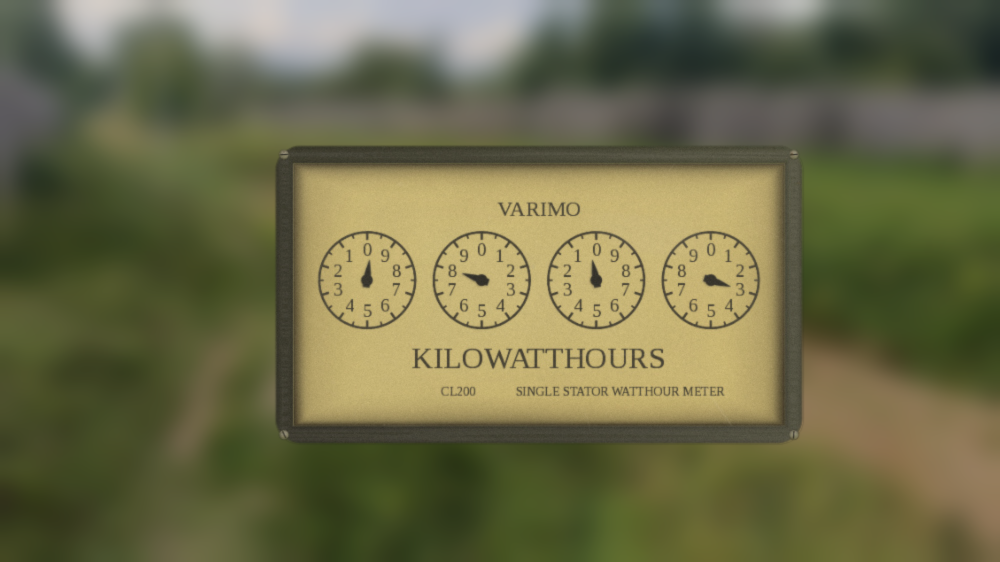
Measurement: 9803 kWh
